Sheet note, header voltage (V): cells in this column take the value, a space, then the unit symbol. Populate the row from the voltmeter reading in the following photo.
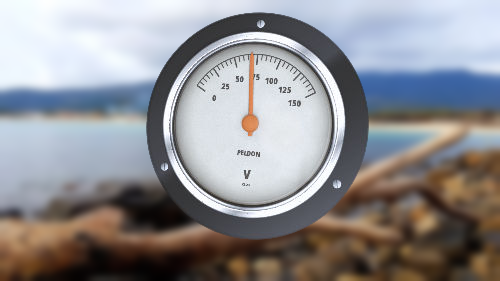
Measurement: 70 V
